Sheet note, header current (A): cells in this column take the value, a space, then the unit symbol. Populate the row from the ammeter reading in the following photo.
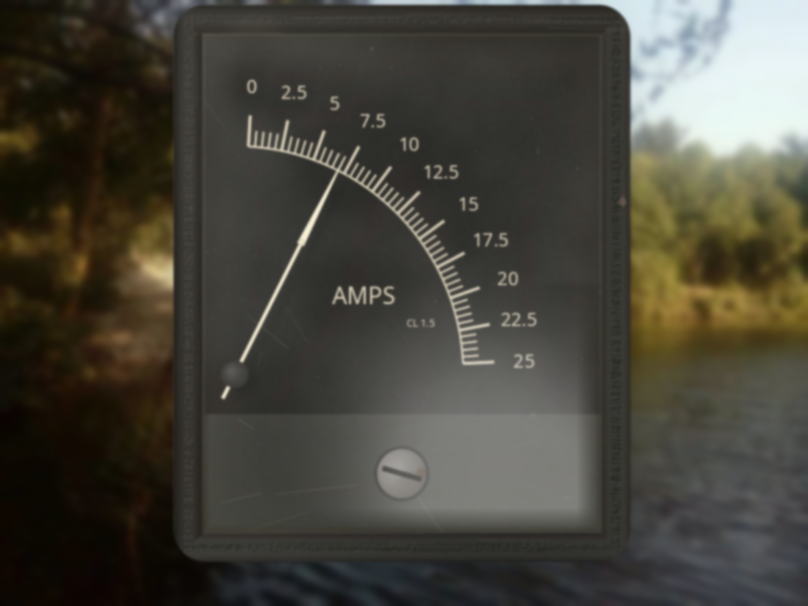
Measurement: 7 A
